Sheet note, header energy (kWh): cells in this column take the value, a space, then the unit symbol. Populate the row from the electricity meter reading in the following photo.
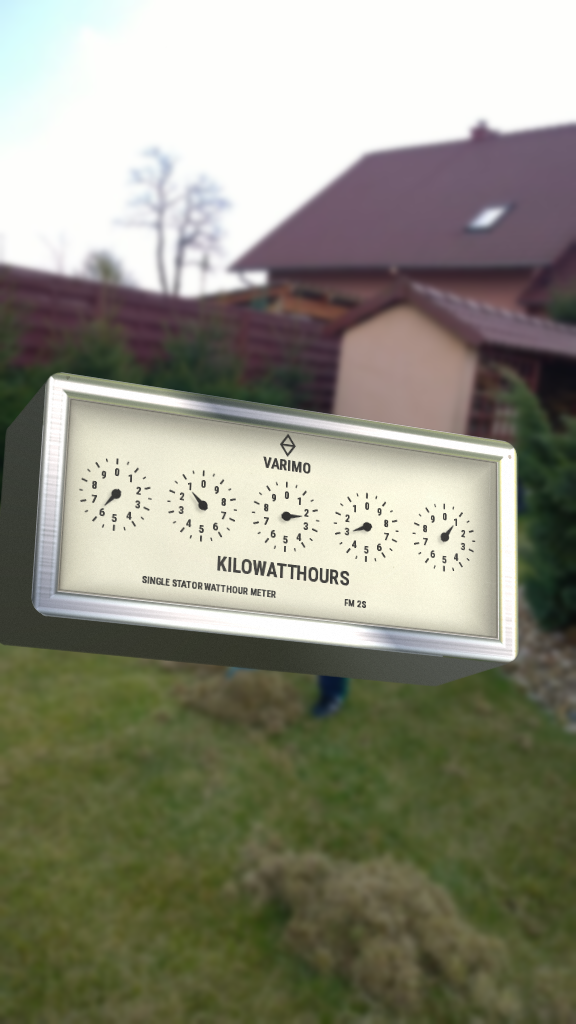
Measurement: 61231 kWh
